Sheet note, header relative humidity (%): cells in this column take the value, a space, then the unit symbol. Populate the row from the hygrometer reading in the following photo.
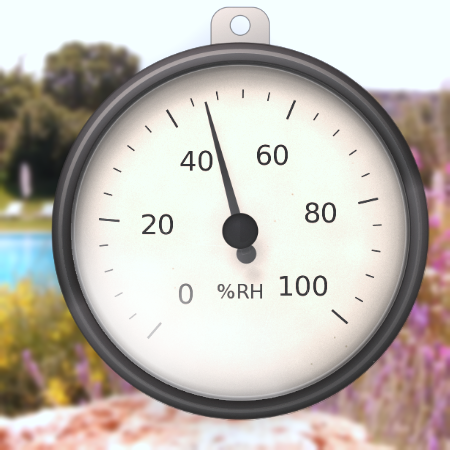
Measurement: 46 %
